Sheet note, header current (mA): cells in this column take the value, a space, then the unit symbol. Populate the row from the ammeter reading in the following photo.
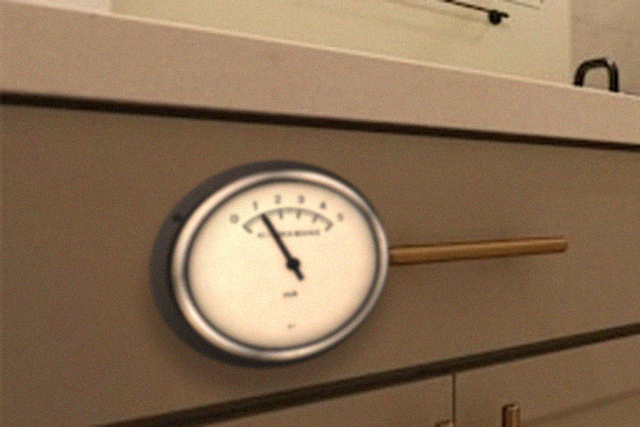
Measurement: 1 mA
